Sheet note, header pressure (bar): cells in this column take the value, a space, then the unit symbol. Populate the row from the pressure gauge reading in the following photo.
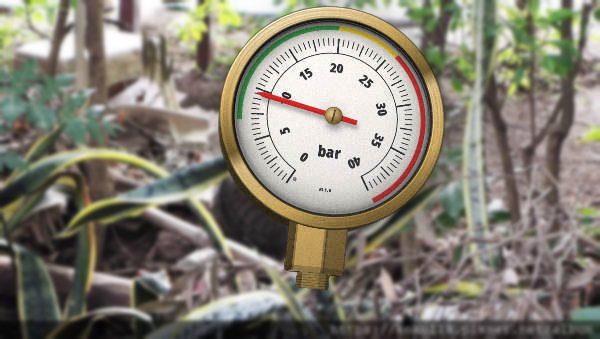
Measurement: 9.5 bar
